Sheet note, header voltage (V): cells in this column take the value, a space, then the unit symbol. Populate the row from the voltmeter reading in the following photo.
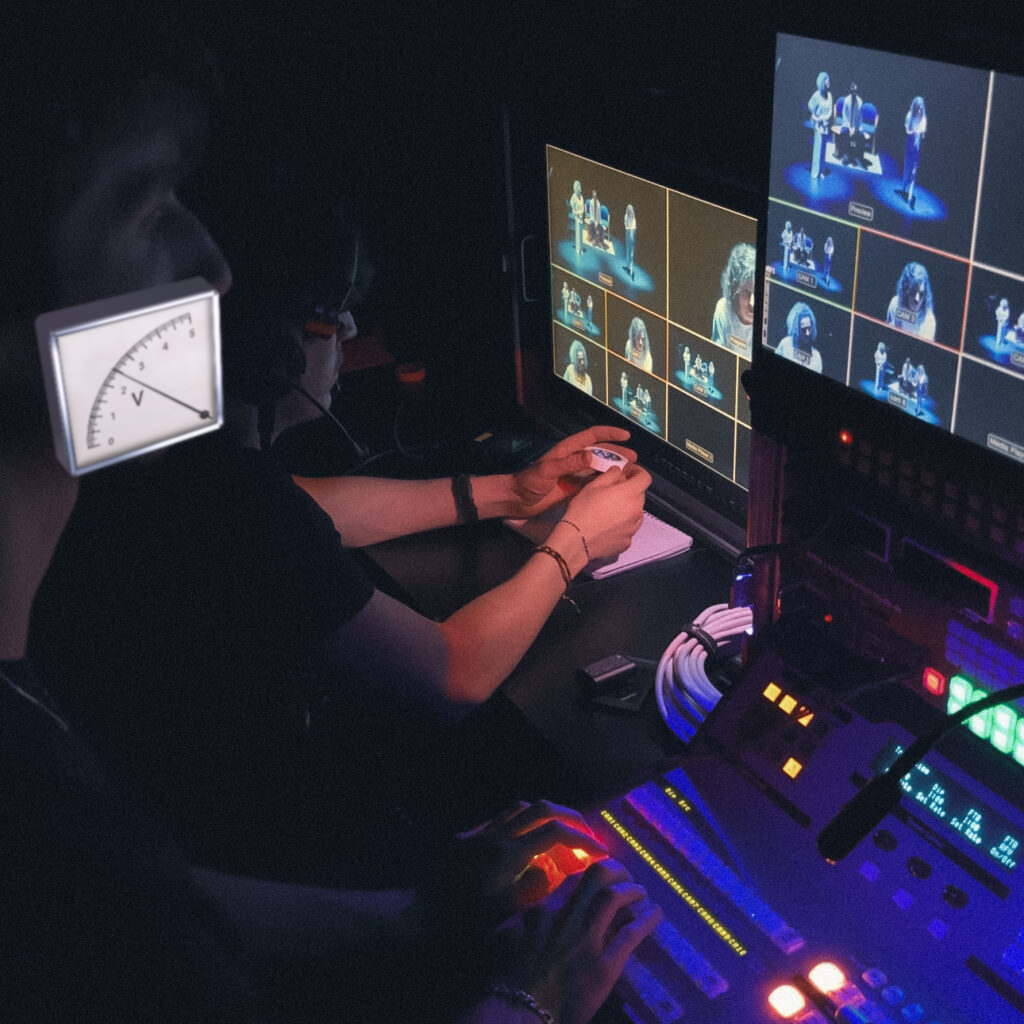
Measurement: 2.5 V
